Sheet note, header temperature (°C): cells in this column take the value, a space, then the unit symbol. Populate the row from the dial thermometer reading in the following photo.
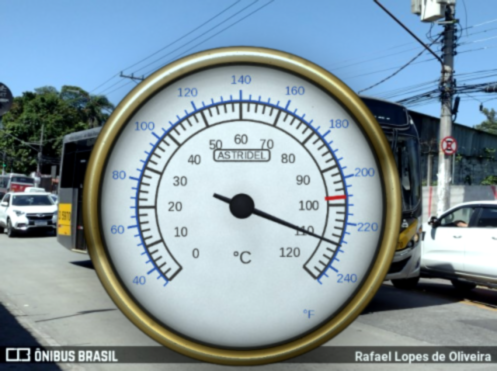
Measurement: 110 °C
